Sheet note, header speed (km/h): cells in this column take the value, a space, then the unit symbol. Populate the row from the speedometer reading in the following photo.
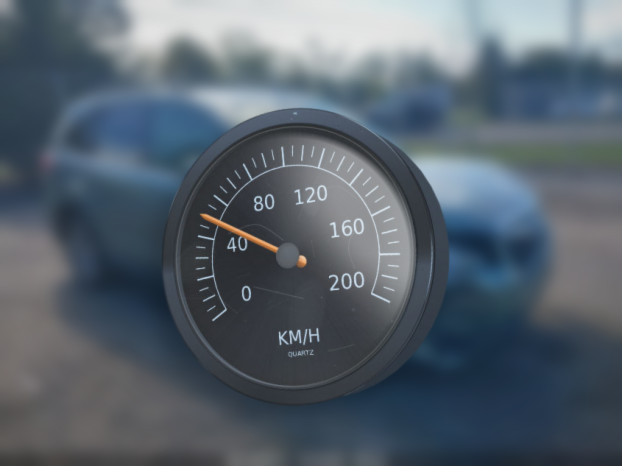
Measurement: 50 km/h
